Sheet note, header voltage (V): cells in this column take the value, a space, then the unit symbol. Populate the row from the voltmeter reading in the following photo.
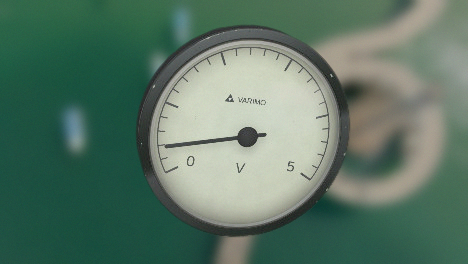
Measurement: 0.4 V
